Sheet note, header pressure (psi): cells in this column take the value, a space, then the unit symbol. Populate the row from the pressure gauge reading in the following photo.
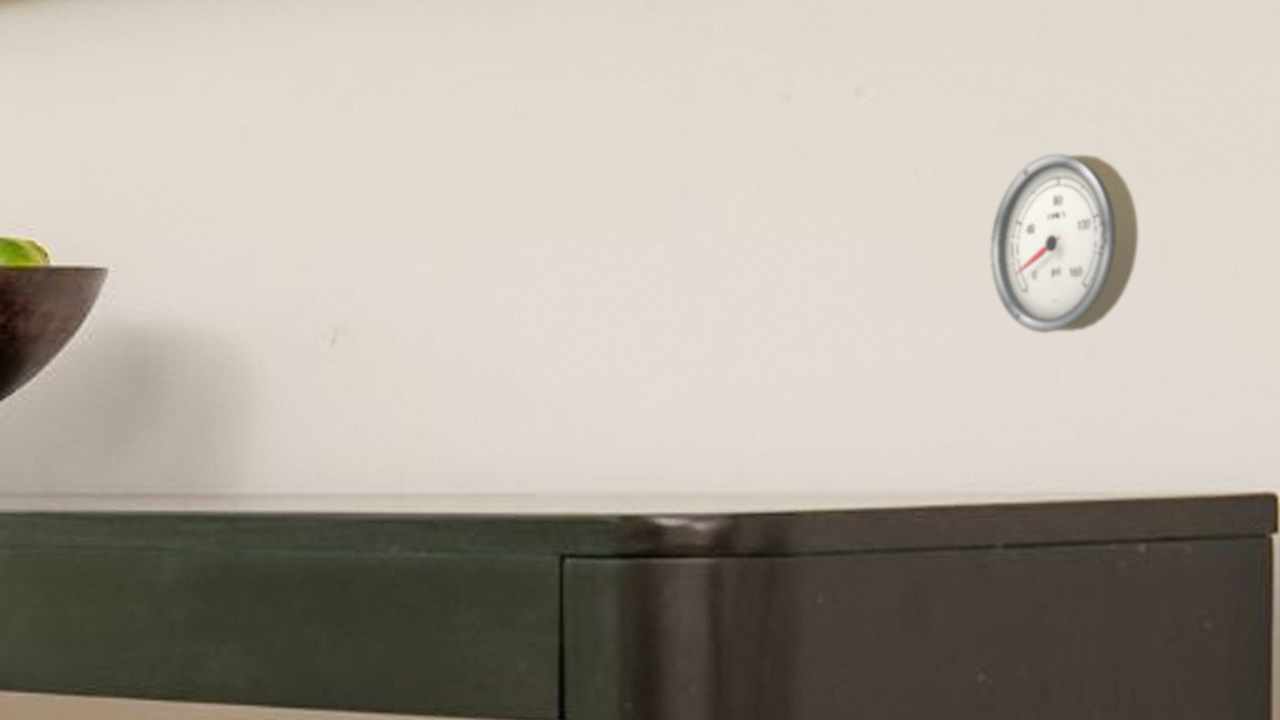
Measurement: 10 psi
